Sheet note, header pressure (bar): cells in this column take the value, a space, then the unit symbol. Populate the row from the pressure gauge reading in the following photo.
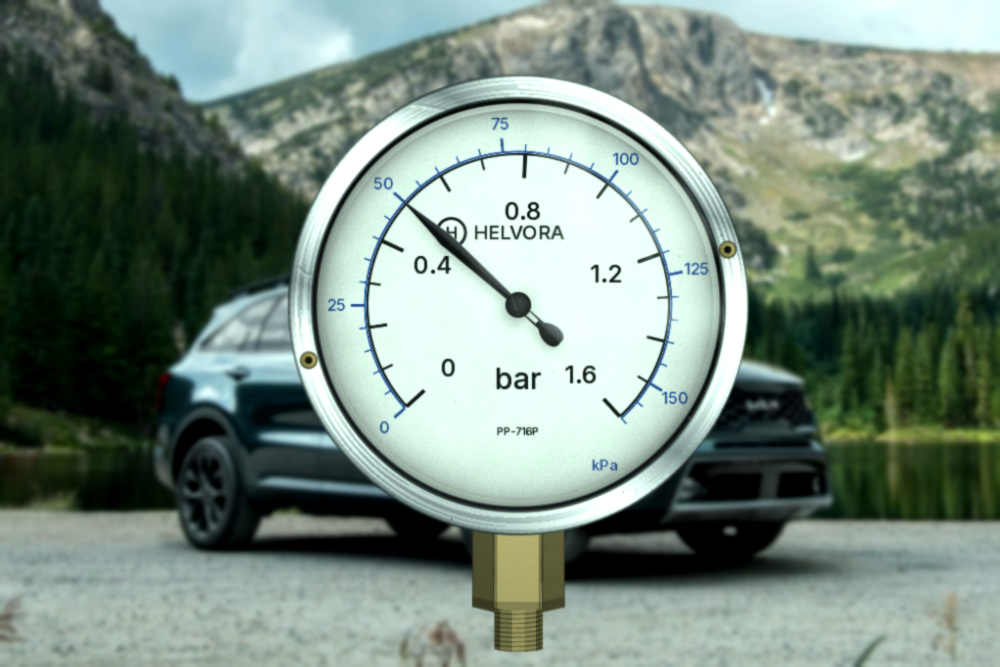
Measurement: 0.5 bar
